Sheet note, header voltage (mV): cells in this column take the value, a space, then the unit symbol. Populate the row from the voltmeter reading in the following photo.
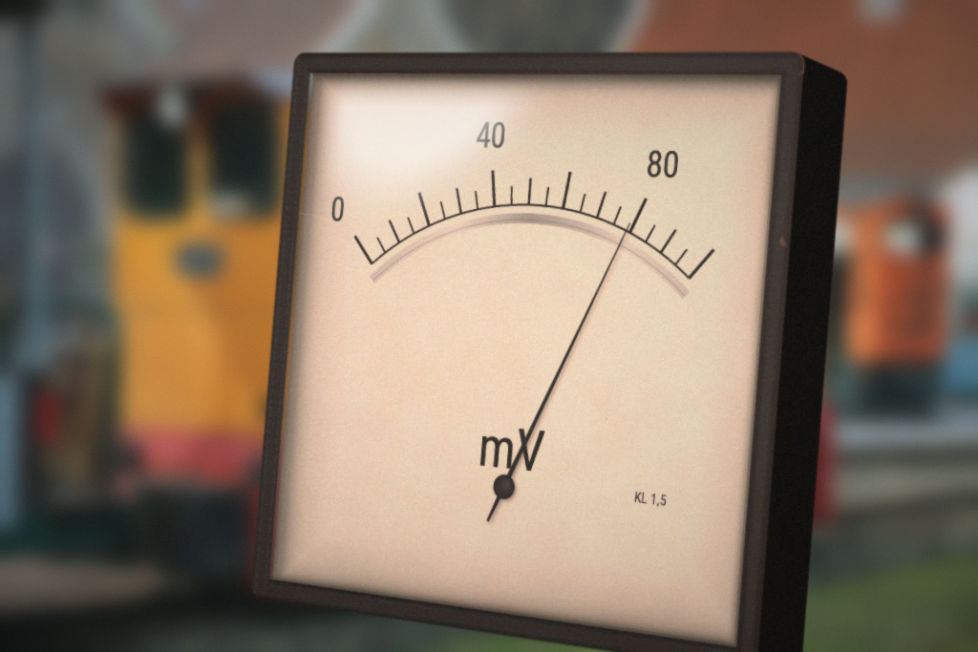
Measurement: 80 mV
